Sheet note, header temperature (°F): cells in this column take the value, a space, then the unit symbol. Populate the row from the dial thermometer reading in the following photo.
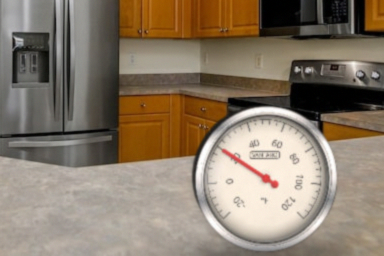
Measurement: 20 °F
